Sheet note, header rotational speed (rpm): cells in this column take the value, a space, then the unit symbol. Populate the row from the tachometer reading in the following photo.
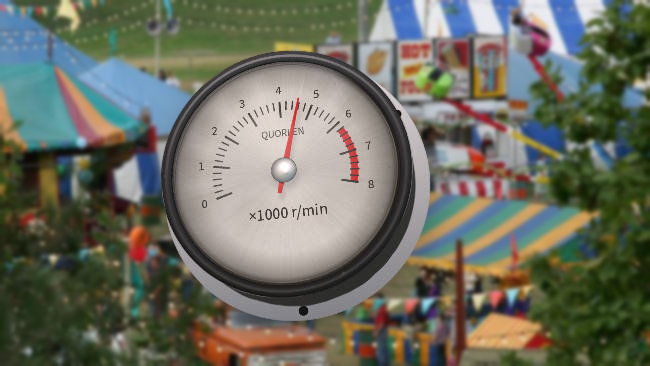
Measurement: 4600 rpm
